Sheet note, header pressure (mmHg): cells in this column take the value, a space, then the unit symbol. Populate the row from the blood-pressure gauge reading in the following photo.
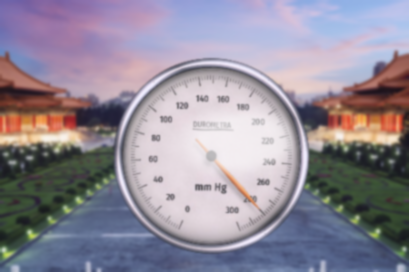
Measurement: 280 mmHg
